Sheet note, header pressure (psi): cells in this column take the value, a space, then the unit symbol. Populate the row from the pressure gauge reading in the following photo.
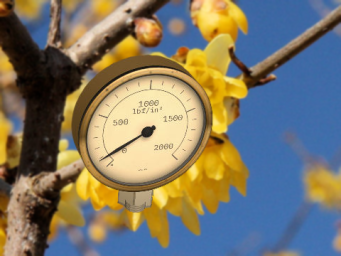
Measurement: 100 psi
